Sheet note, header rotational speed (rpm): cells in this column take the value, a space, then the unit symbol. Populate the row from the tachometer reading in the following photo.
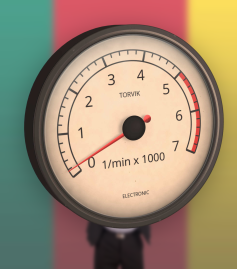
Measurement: 200 rpm
